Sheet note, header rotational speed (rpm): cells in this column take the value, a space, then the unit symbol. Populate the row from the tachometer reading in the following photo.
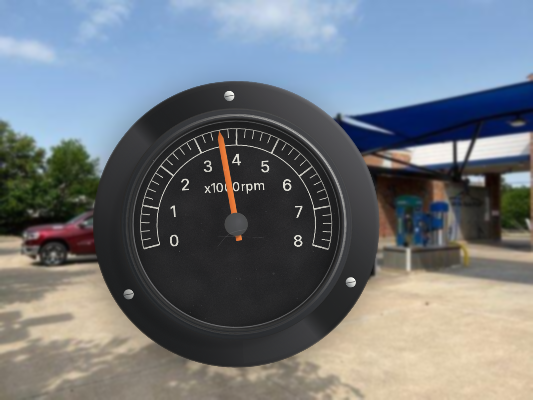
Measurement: 3600 rpm
